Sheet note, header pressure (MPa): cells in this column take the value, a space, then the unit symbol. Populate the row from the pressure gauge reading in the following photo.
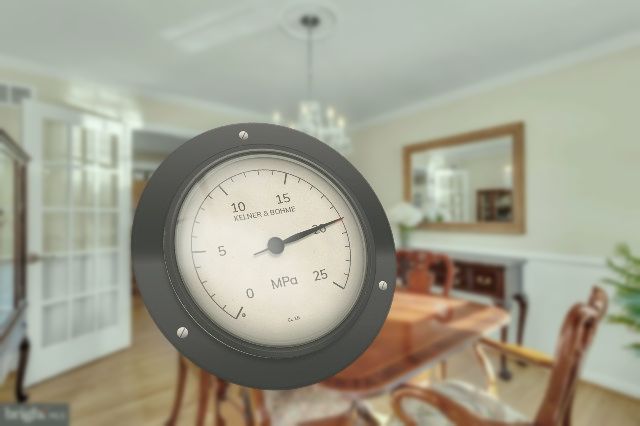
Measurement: 20 MPa
